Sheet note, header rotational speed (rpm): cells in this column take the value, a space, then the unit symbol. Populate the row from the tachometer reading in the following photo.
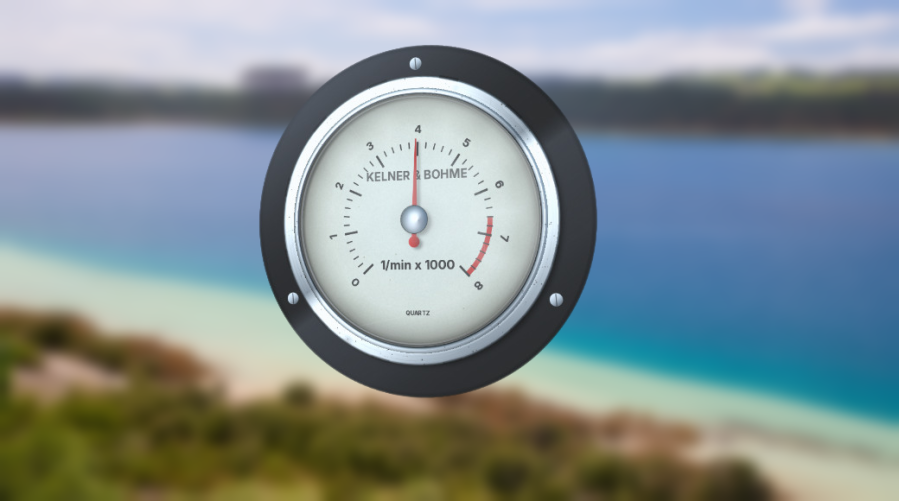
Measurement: 4000 rpm
